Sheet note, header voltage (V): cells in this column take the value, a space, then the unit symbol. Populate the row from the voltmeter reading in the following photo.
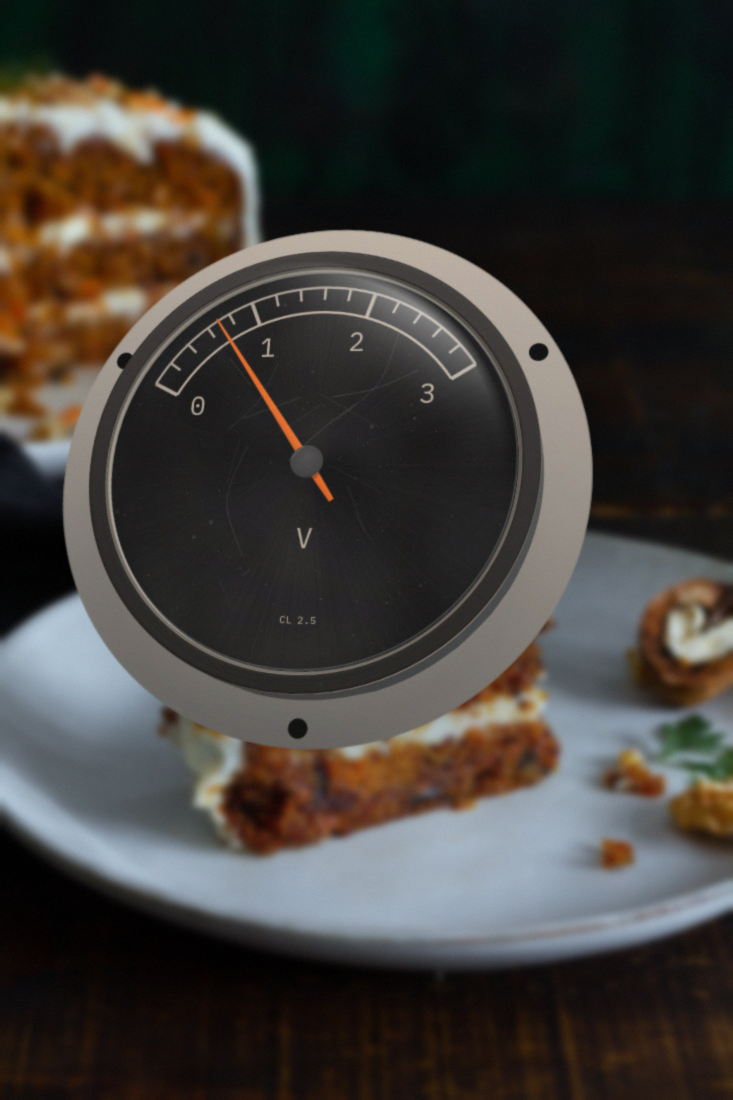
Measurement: 0.7 V
